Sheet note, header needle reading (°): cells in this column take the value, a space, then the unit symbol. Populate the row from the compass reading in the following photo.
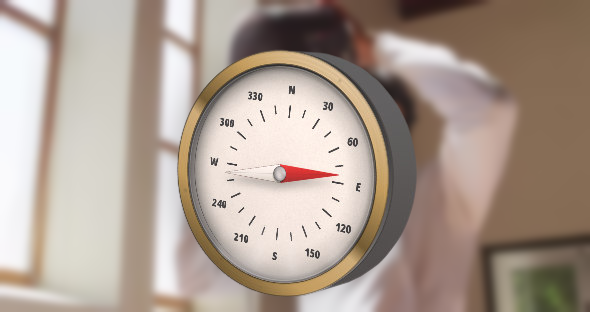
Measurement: 82.5 °
